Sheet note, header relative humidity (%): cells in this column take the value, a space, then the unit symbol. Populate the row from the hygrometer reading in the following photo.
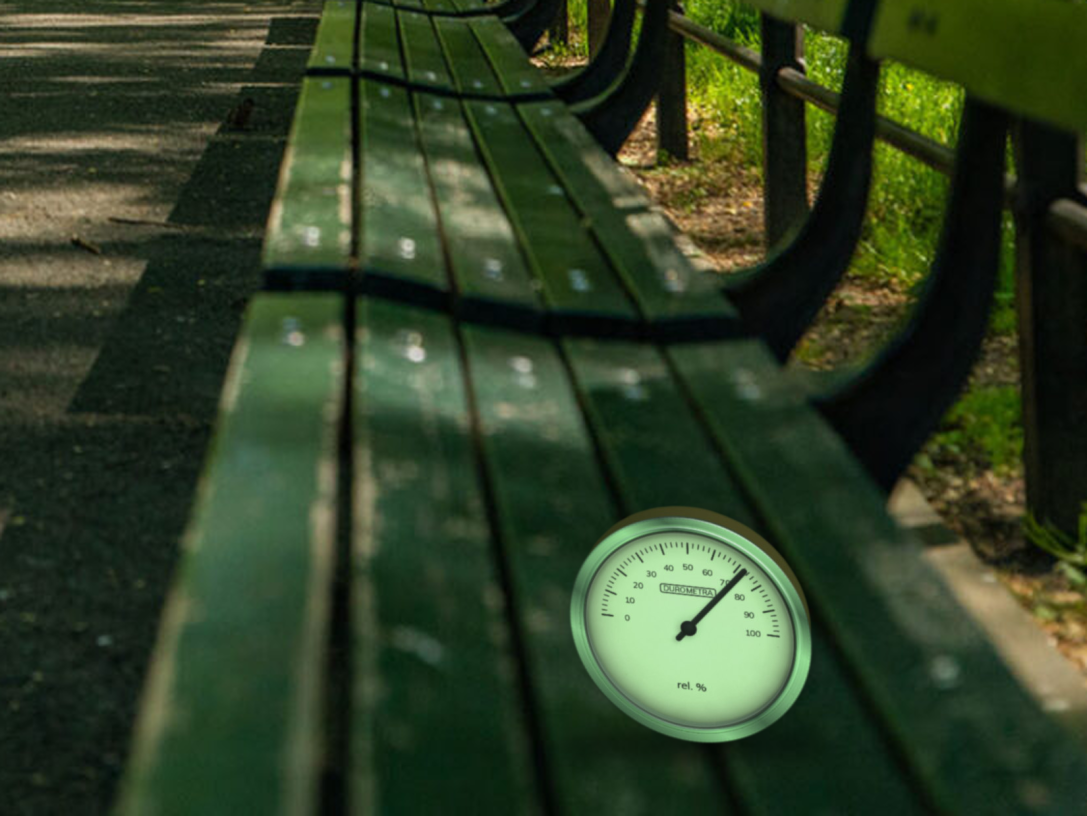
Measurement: 72 %
